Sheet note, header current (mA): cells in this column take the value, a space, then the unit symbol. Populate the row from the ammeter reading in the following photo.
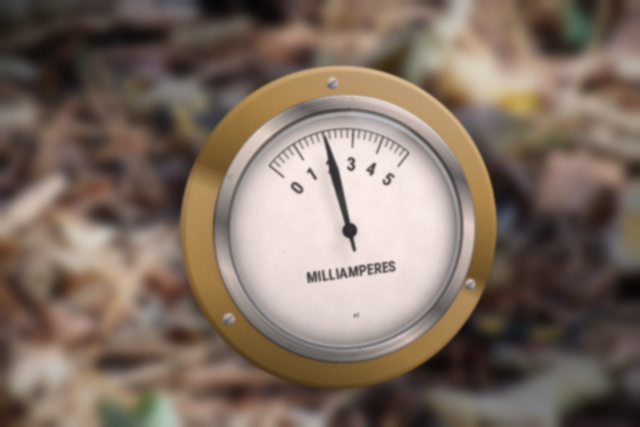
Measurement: 2 mA
